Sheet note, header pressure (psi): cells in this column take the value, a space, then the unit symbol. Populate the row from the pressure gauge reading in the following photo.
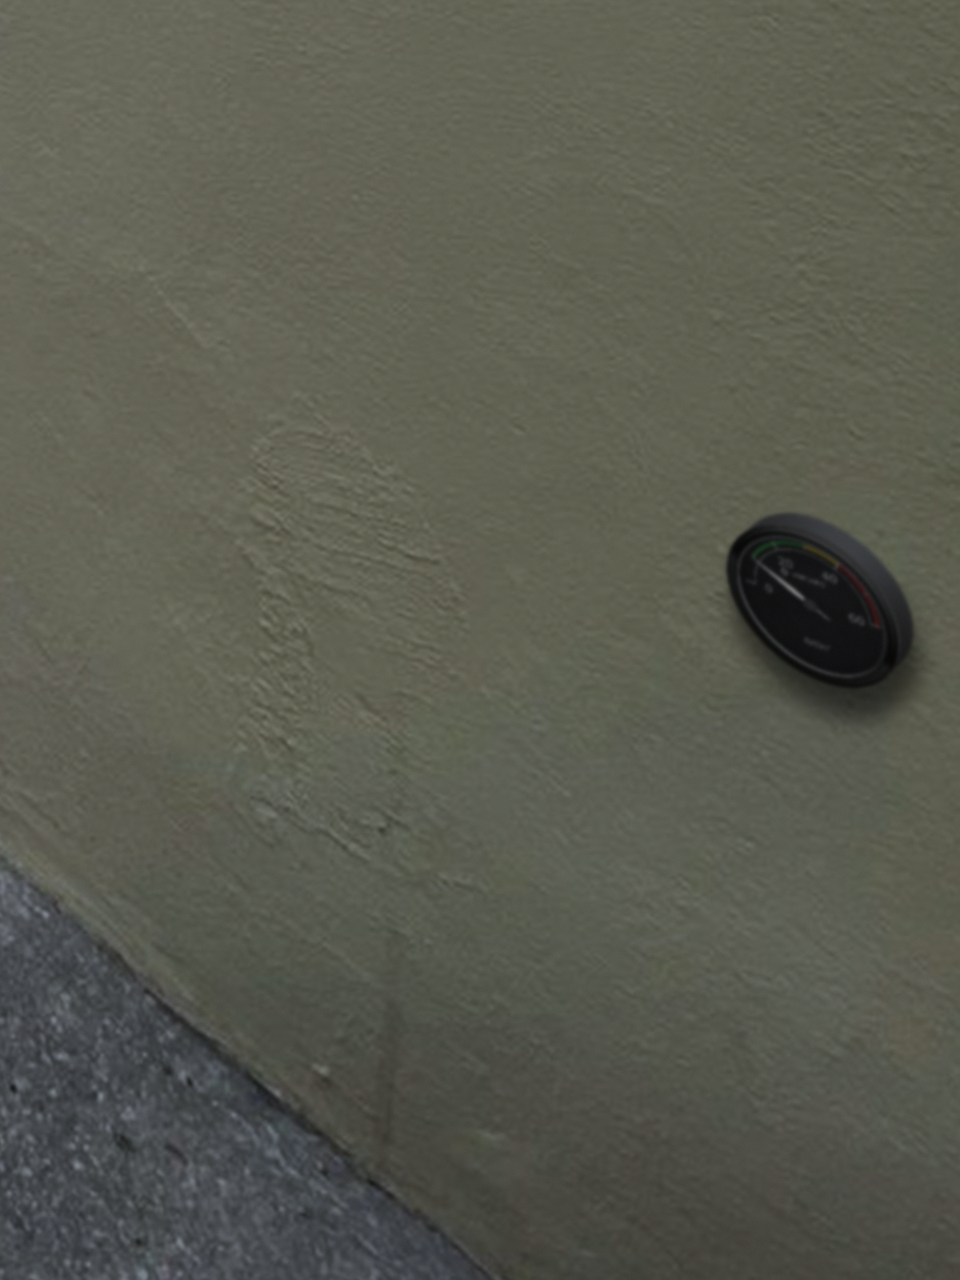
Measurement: 10 psi
